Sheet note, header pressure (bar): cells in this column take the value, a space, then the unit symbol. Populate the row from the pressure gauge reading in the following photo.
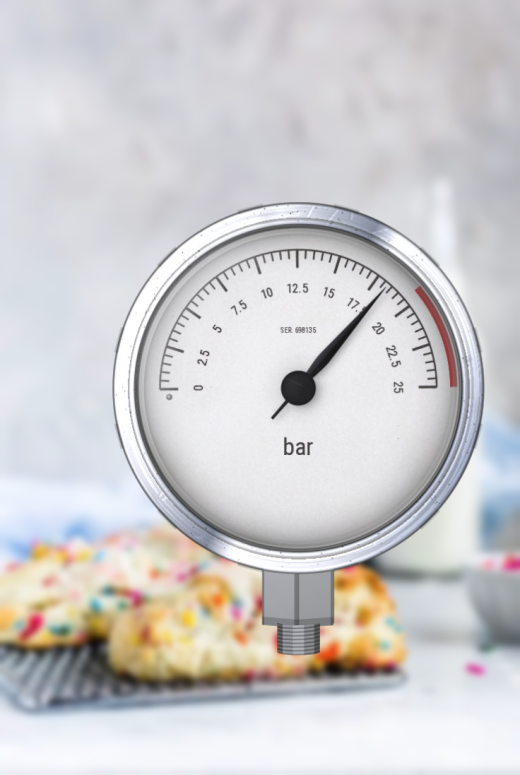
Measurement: 18.25 bar
